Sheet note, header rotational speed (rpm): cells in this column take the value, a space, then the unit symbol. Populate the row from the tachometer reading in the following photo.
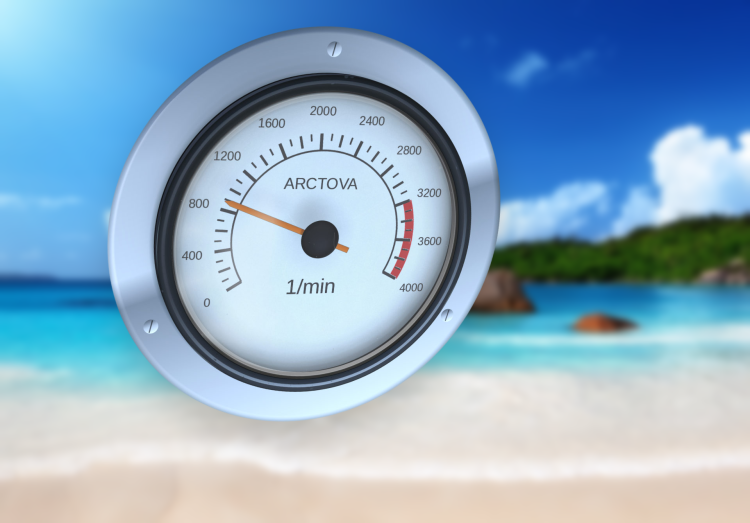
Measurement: 900 rpm
